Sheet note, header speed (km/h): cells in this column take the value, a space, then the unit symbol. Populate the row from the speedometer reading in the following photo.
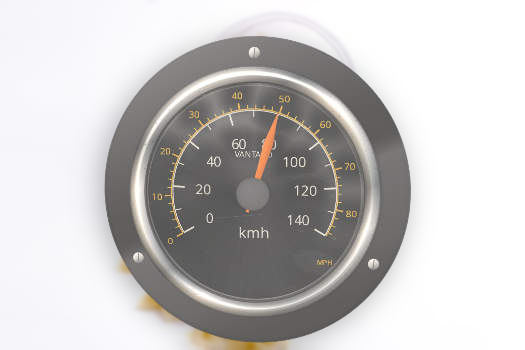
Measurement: 80 km/h
